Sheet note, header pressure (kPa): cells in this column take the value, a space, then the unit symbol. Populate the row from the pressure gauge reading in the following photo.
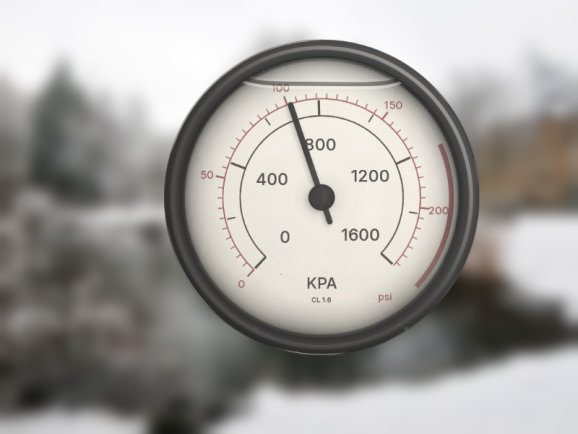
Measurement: 700 kPa
